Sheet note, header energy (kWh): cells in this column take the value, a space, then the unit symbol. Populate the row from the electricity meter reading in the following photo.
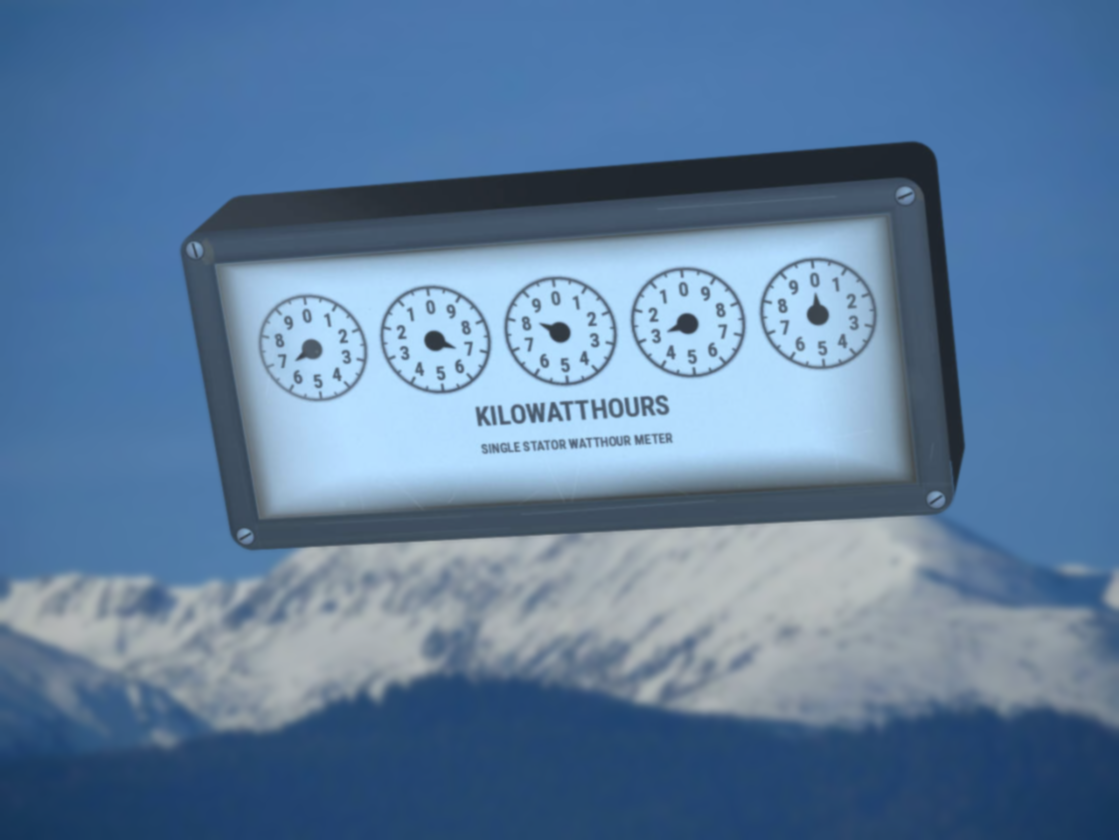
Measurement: 66830 kWh
